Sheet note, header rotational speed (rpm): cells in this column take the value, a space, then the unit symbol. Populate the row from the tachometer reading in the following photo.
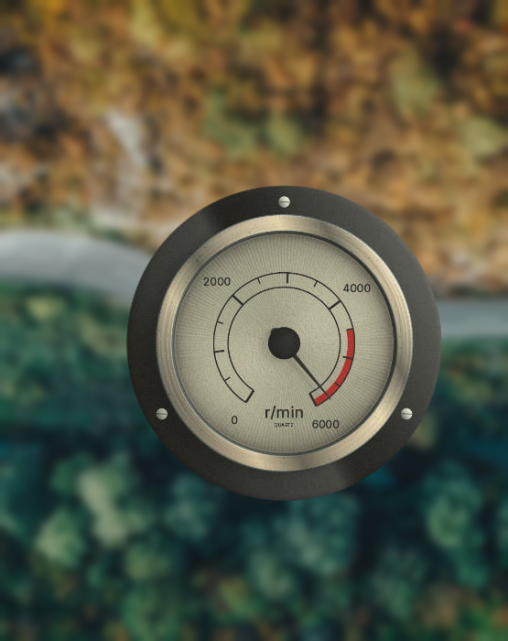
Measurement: 5750 rpm
